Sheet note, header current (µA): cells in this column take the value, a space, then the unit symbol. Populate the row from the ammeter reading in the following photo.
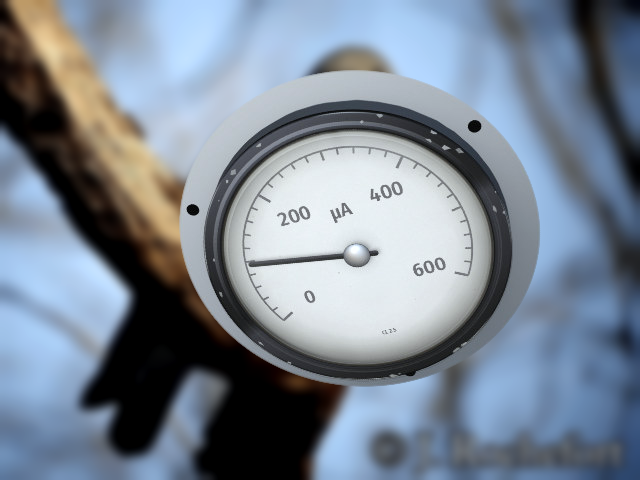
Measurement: 100 µA
